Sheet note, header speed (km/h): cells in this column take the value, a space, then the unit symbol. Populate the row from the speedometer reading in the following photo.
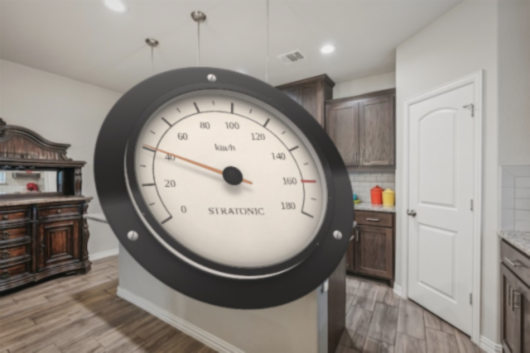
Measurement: 40 km/h
